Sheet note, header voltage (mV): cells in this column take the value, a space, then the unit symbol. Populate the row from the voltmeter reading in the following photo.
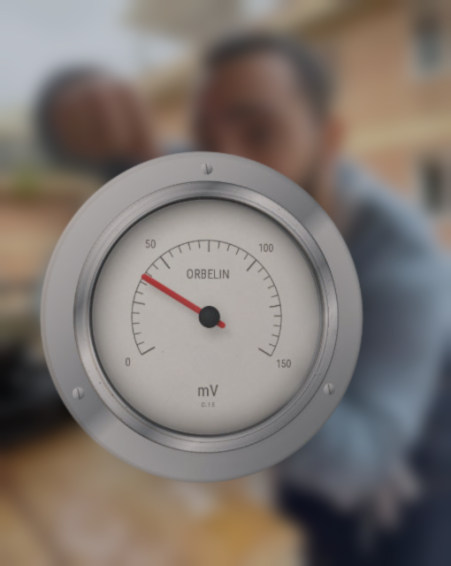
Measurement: 37.5 mV
